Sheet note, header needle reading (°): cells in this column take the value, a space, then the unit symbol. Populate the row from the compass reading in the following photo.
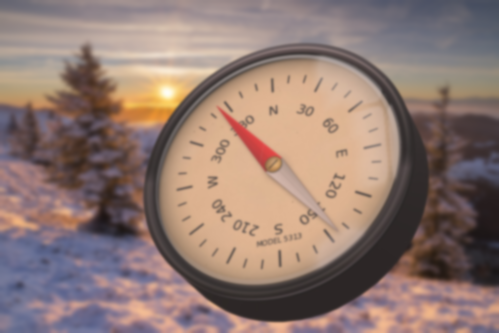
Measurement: 325 °
